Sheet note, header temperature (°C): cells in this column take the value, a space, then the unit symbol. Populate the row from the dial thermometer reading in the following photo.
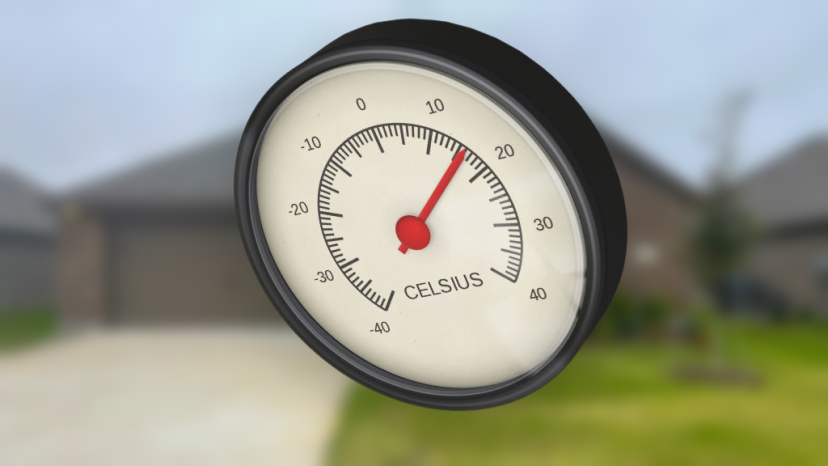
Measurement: 16 °C
